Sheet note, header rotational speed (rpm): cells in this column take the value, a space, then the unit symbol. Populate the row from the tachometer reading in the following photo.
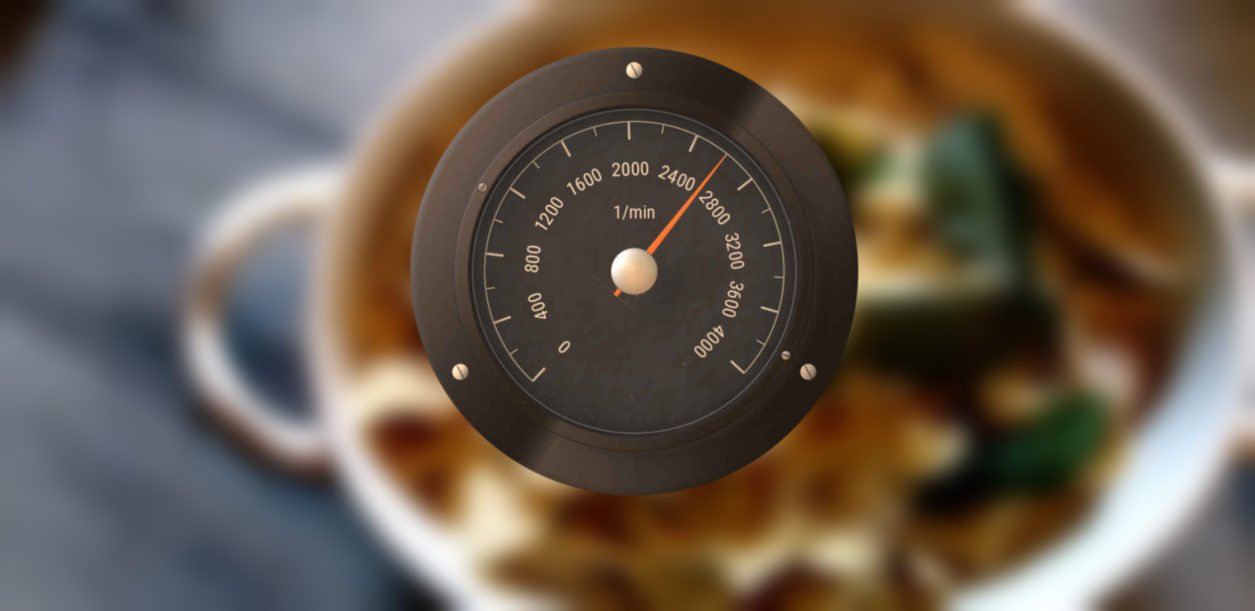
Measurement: 2600 rpm
